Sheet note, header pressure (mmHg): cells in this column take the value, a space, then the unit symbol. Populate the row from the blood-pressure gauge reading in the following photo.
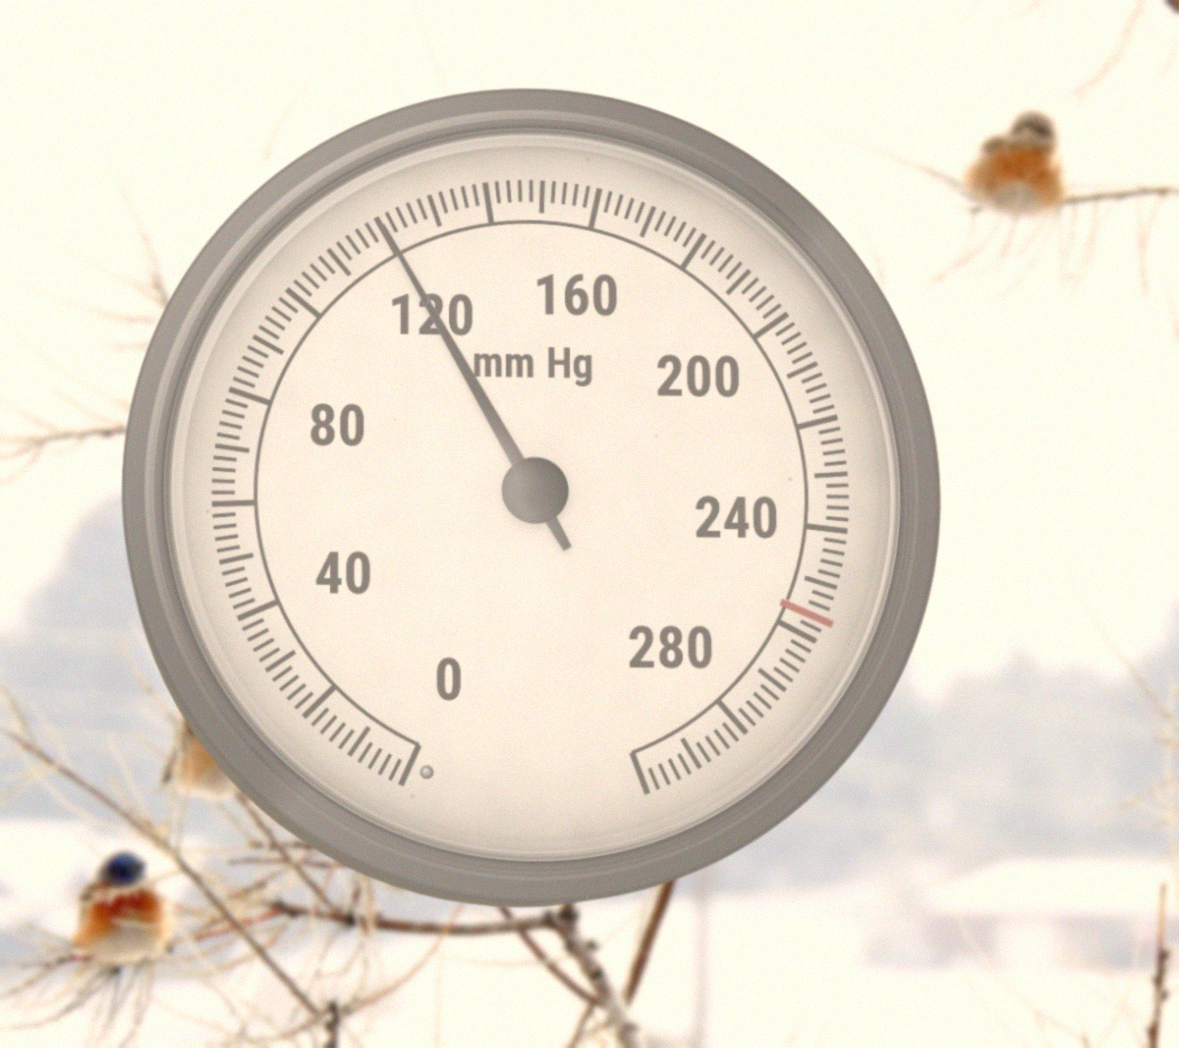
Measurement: 120 mmHg
